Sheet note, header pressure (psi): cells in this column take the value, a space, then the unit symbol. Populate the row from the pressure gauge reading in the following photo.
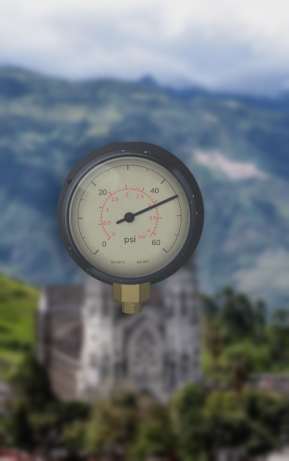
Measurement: 45 psi
